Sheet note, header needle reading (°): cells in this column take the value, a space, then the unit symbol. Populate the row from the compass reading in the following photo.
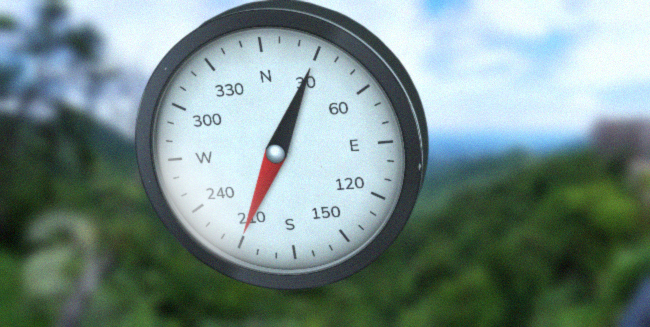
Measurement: 210 °
